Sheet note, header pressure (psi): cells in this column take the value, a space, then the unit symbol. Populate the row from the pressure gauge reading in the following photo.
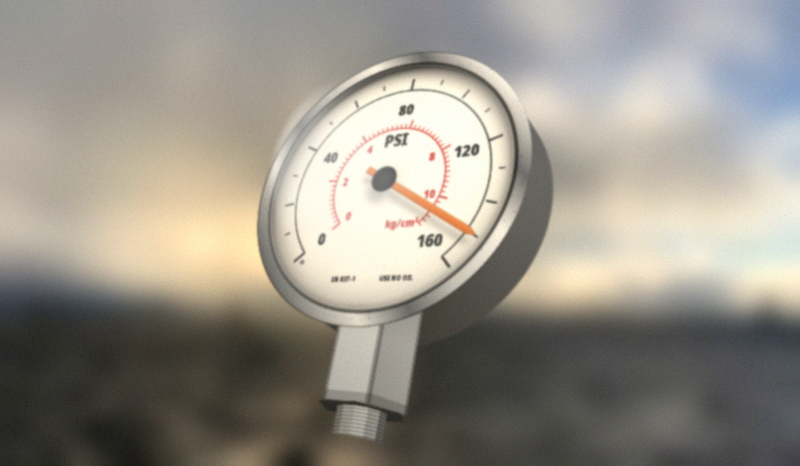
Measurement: 150 psi
